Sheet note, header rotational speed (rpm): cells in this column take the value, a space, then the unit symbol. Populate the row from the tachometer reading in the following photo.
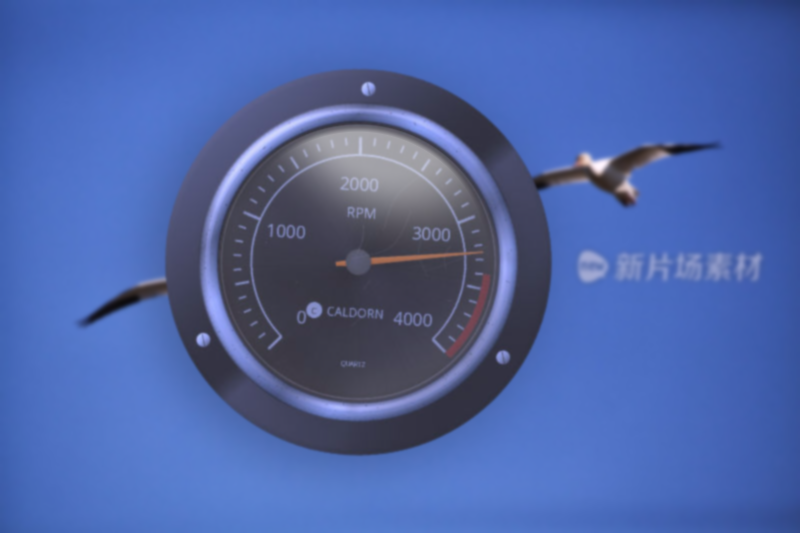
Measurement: 3250 rpm
